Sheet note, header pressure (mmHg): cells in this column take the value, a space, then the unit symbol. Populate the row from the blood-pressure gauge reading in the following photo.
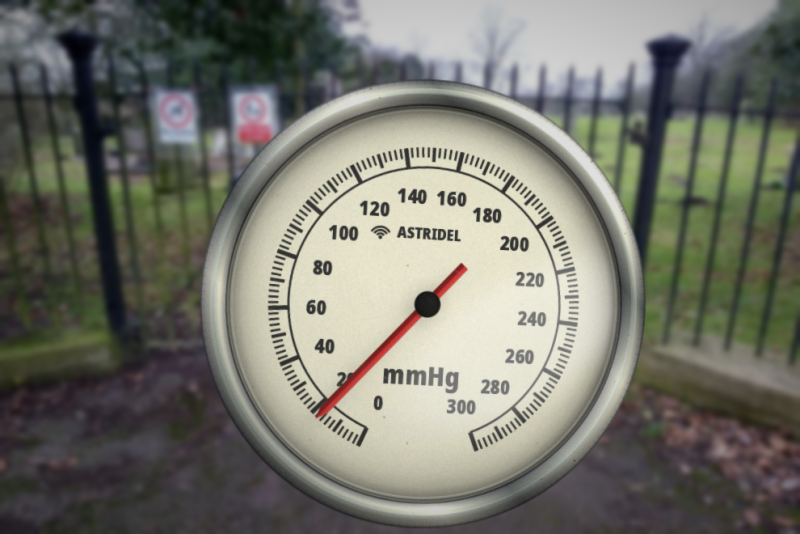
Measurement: 18 mmHg
